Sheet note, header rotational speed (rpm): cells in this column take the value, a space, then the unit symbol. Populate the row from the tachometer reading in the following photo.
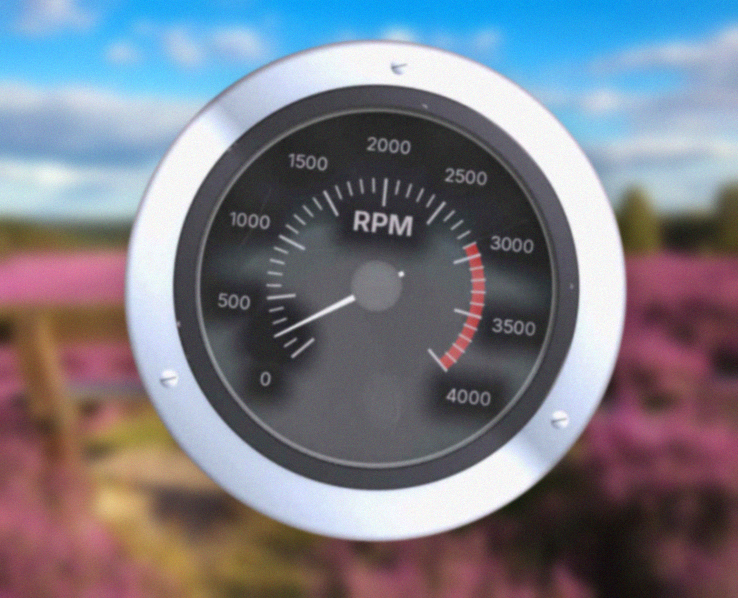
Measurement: 200 rpm
